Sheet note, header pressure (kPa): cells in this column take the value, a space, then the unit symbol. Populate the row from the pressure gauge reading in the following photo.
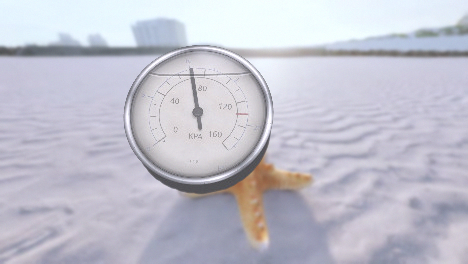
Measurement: 70 kPa
